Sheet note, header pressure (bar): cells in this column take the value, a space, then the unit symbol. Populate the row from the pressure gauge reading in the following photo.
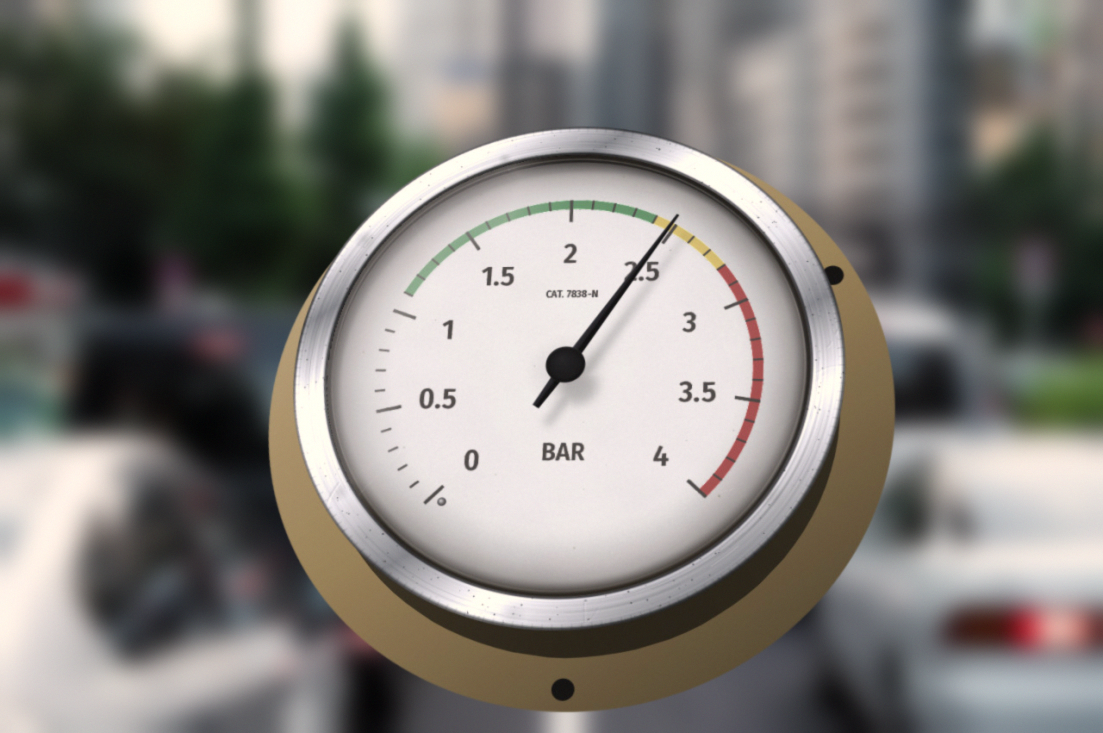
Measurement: 2.5 bar
